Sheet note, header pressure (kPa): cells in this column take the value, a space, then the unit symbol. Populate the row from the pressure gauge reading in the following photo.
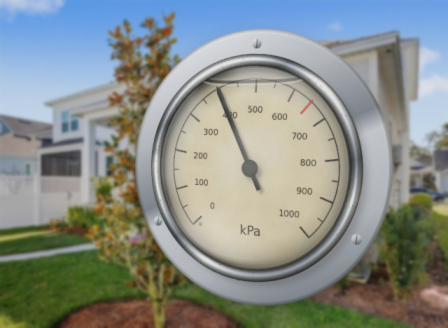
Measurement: 400 kPa
